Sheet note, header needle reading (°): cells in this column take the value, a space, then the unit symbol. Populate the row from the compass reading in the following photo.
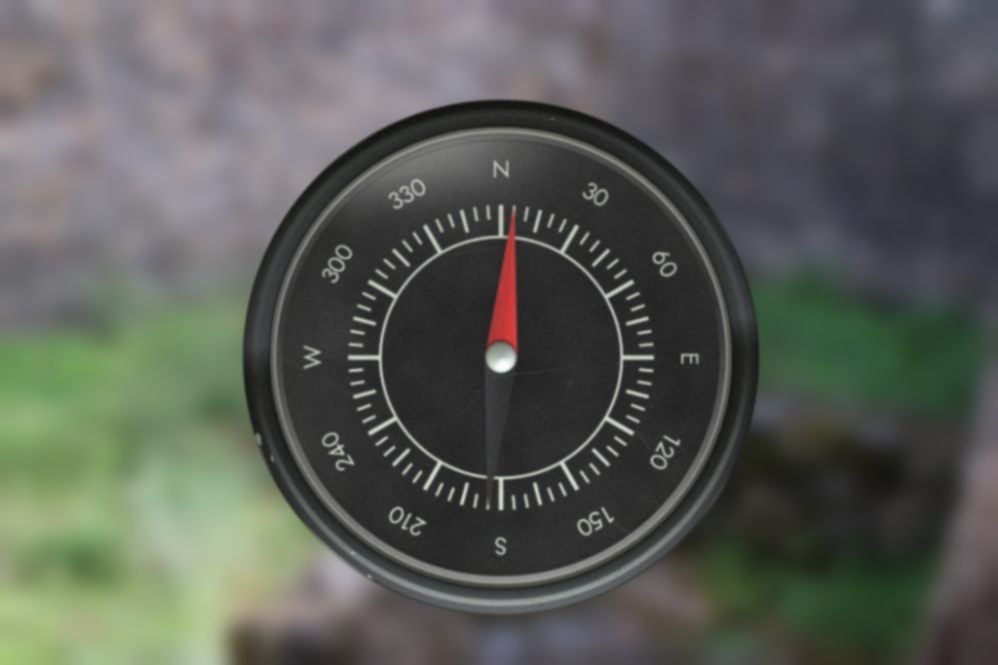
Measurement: 5 °
